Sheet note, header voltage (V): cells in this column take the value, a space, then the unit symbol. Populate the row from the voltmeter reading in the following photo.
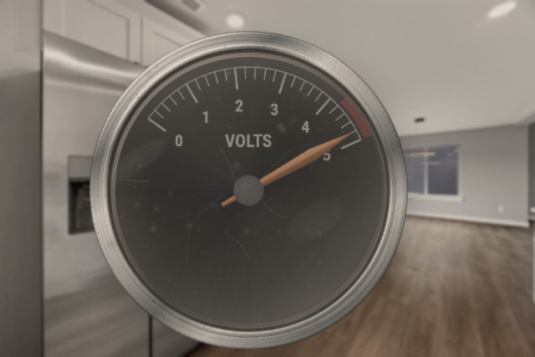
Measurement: 4.8 V
